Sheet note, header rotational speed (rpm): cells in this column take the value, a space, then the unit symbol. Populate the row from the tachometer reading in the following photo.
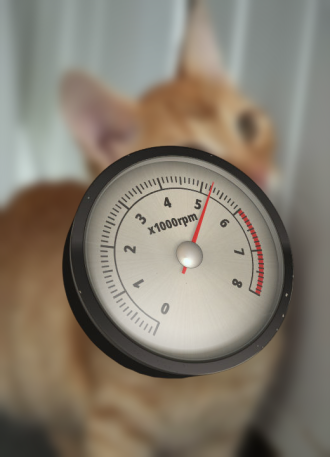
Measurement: 5200 rpm
